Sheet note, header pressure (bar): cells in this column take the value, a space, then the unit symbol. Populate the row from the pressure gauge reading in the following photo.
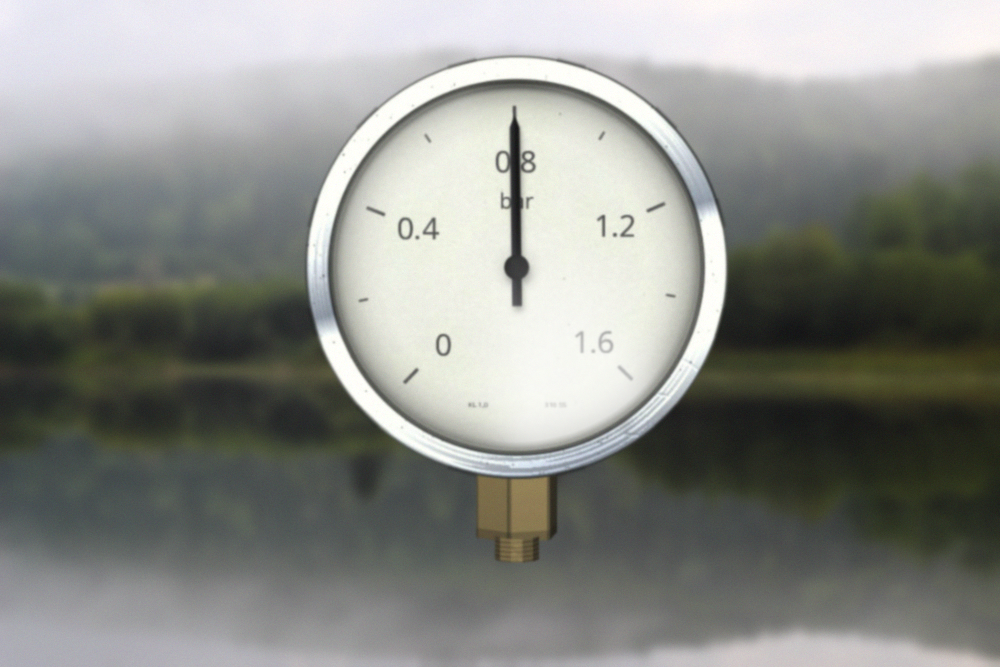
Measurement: 0.8 bar
